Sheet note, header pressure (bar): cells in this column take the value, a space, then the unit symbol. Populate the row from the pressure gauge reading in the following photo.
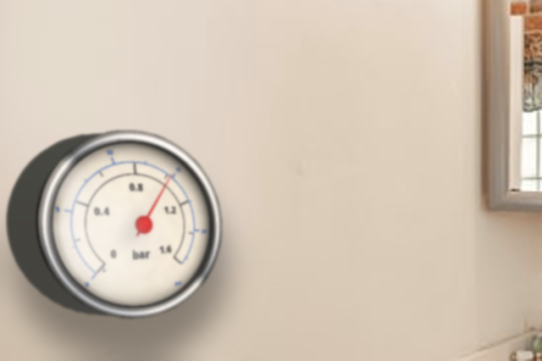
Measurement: 1 bar
